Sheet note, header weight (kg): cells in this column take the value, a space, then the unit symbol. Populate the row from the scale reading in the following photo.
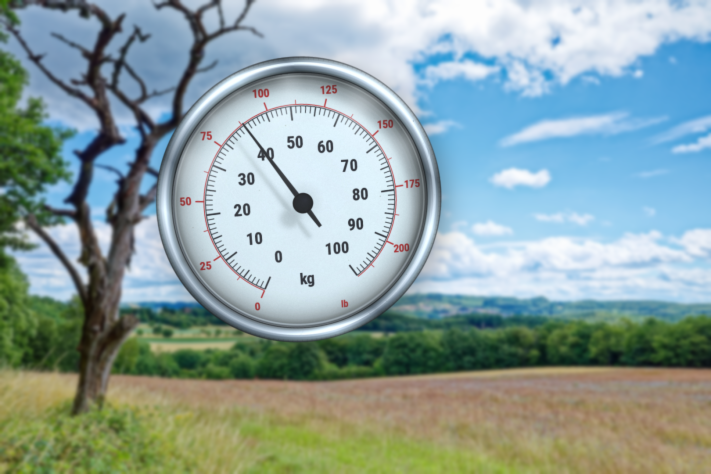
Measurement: 40 kg
